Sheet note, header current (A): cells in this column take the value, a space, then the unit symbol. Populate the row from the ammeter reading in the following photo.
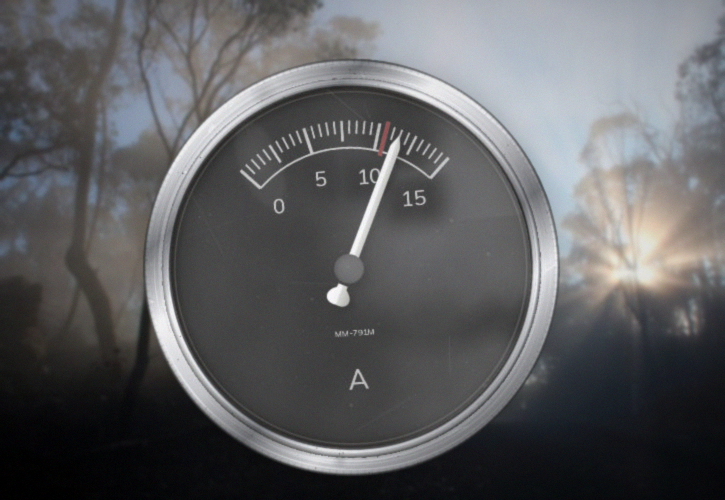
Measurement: 11.5 A
